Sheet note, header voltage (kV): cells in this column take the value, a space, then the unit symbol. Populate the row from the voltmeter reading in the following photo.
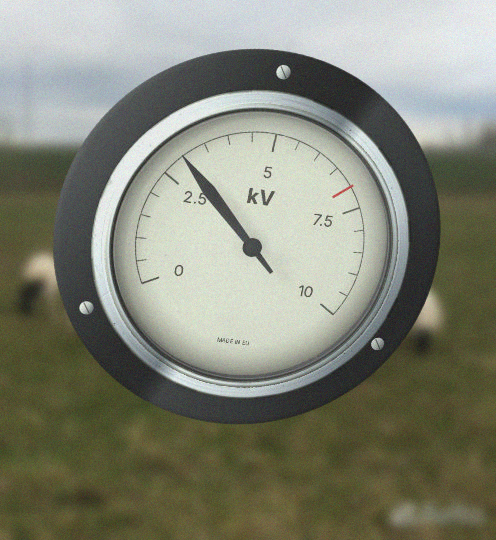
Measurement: 3 kV
